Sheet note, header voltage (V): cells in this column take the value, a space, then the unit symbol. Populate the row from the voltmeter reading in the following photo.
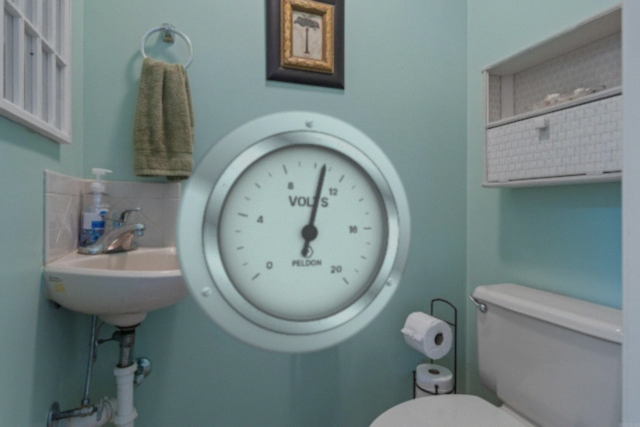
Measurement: 10.5 V
